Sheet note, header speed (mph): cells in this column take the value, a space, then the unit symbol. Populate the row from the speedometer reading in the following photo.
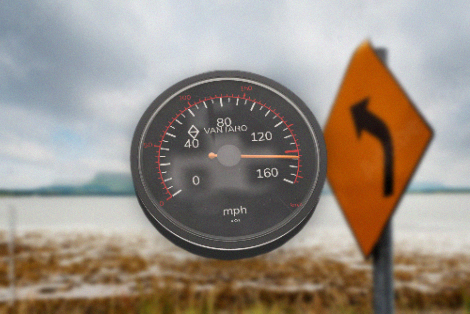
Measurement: 145 mph
